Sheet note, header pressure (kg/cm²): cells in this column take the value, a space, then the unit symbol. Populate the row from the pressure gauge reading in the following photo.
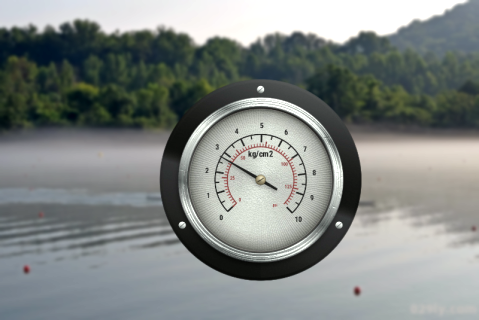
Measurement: 2.75 kg/cm²
